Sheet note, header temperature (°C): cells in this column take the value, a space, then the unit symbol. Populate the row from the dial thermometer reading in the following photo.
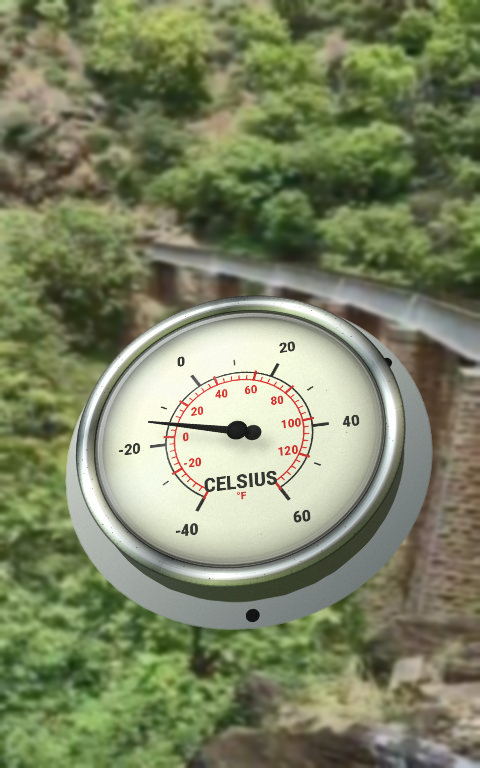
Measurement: -15 °C
